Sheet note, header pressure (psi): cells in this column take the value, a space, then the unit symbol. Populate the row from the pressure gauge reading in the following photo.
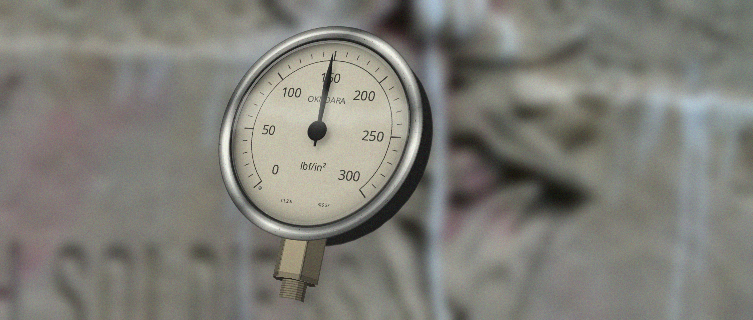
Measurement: 150 psi
